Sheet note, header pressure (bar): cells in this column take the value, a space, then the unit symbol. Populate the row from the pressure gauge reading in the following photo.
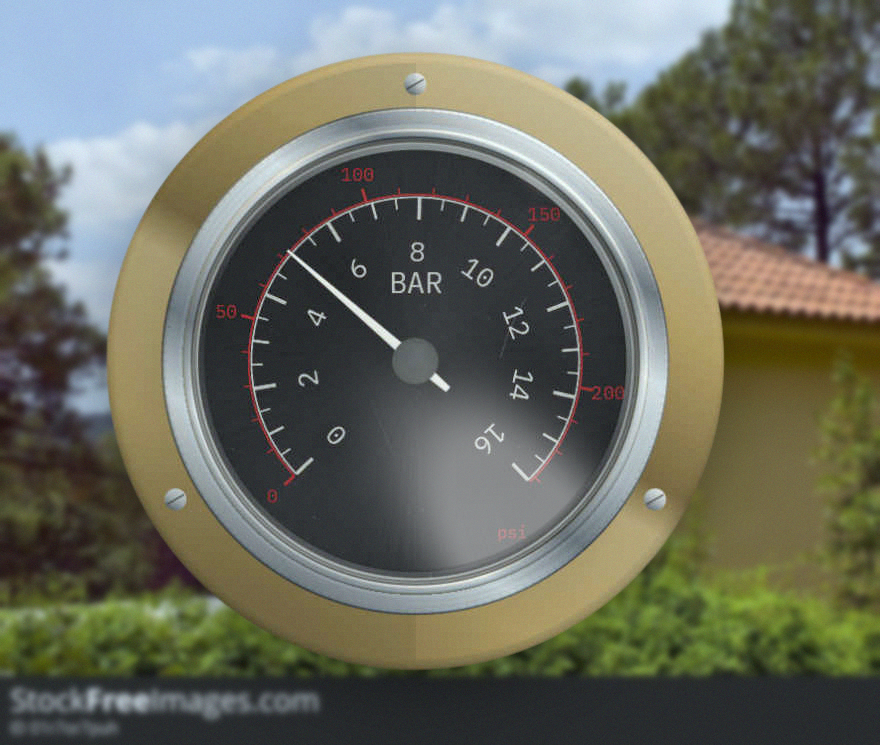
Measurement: 5 bar
